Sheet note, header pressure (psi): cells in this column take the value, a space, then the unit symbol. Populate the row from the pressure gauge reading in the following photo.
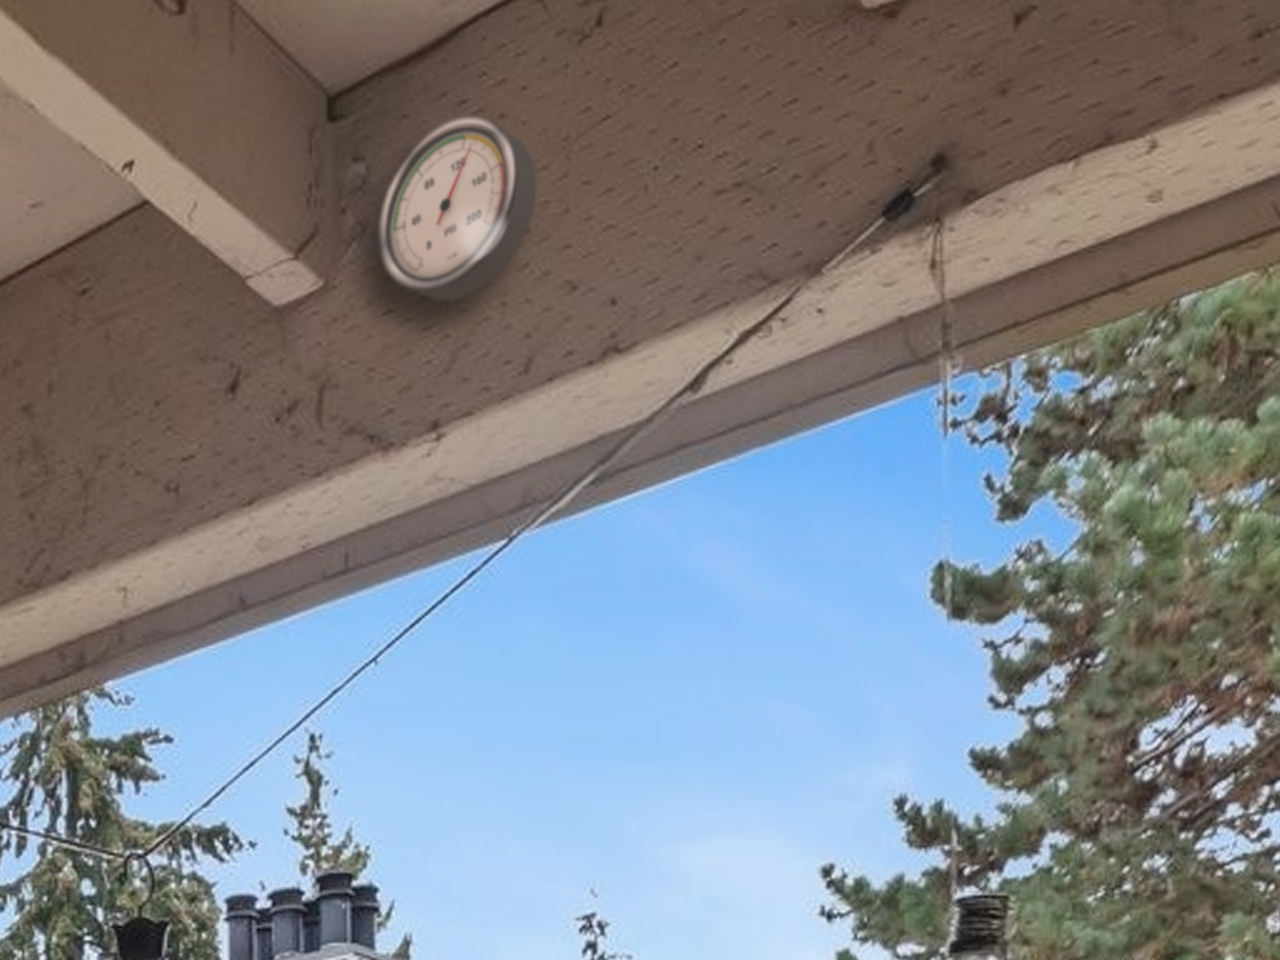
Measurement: 130 psi
